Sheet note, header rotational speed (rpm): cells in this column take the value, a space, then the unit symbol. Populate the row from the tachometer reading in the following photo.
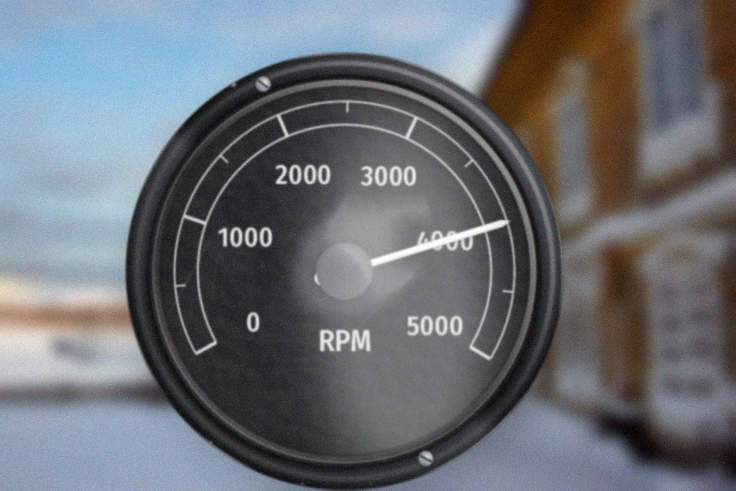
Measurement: 4000 rpm
